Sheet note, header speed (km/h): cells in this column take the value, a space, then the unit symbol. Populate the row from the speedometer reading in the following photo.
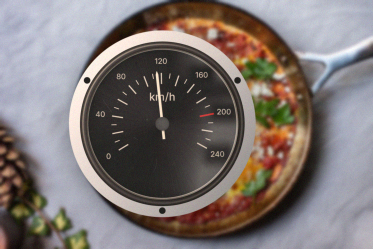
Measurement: 115 km/h
